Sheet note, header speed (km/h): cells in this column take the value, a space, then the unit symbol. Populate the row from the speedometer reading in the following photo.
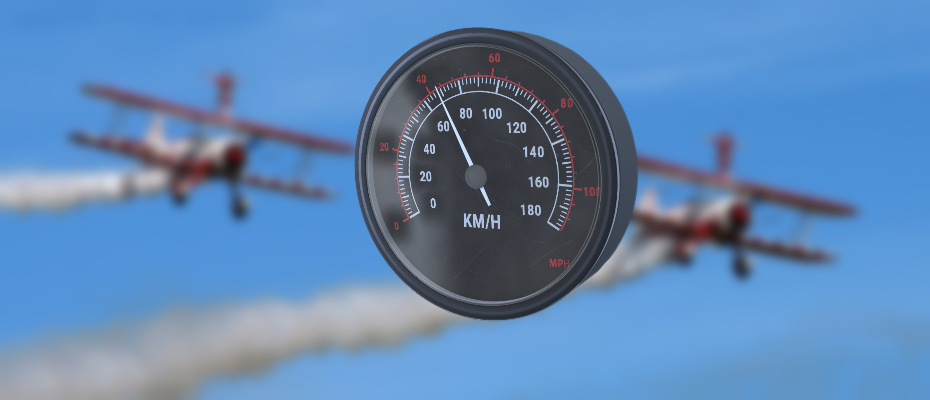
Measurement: 70 km/h
